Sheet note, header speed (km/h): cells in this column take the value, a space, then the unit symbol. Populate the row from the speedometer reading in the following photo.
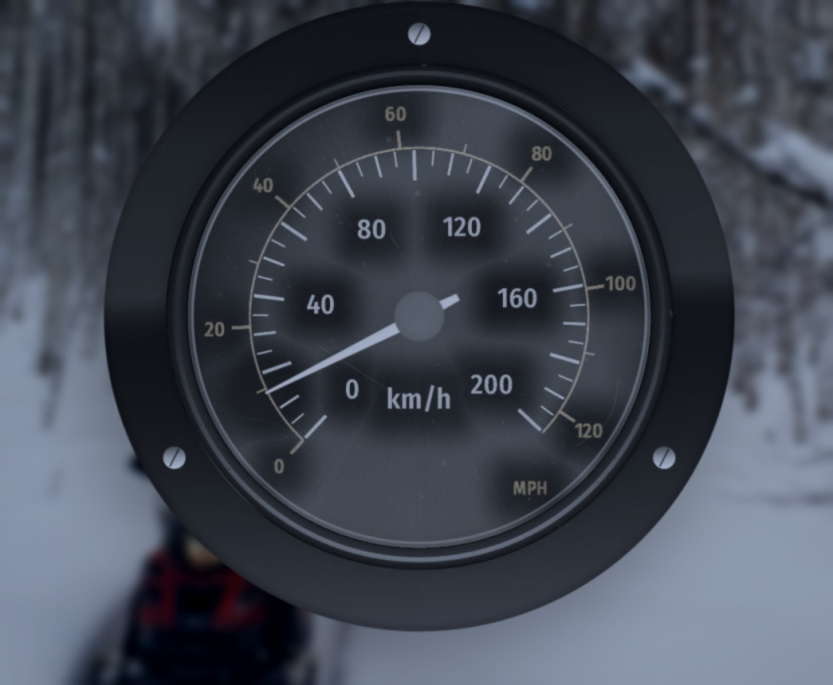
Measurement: 15 km/h
